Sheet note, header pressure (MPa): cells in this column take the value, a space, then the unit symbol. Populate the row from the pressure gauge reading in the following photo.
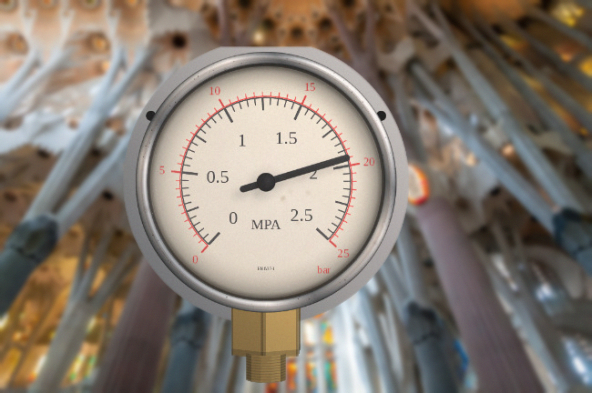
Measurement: 1.95 MPa
